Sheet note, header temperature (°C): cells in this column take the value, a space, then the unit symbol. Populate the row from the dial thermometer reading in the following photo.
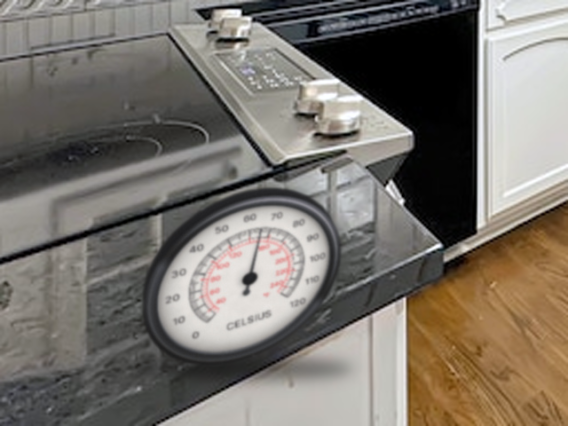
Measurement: 65 °C
